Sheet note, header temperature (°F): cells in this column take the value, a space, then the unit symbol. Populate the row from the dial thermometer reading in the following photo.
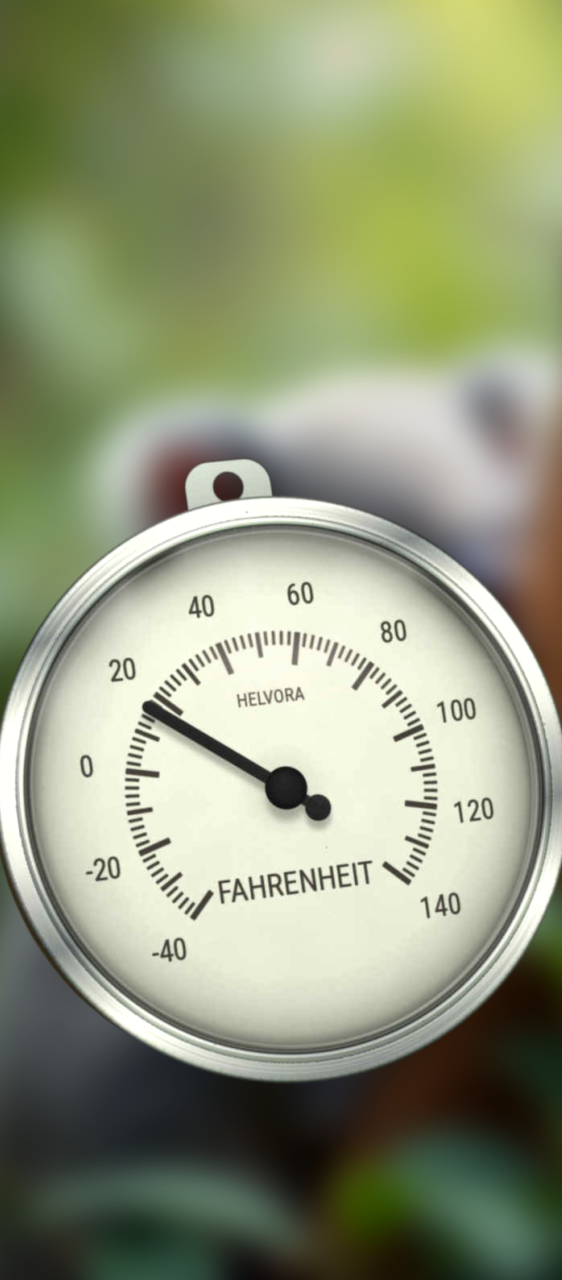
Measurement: 16 °F
